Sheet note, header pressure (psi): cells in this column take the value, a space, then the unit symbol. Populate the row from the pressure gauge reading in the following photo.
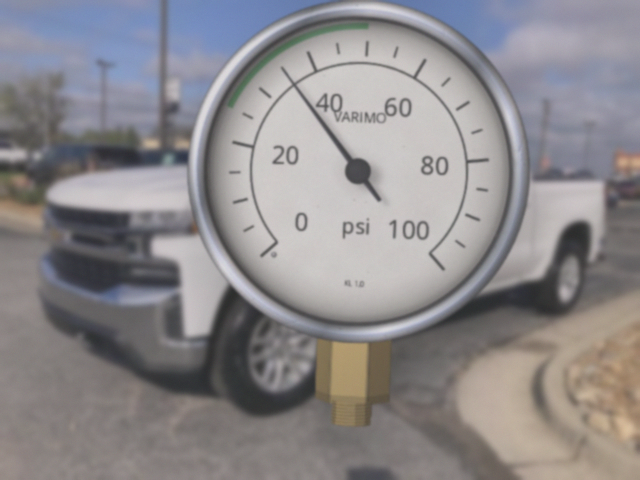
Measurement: 35 psi
